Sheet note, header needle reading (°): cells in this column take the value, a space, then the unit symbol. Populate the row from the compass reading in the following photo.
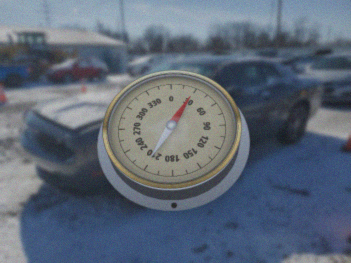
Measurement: 30 °
